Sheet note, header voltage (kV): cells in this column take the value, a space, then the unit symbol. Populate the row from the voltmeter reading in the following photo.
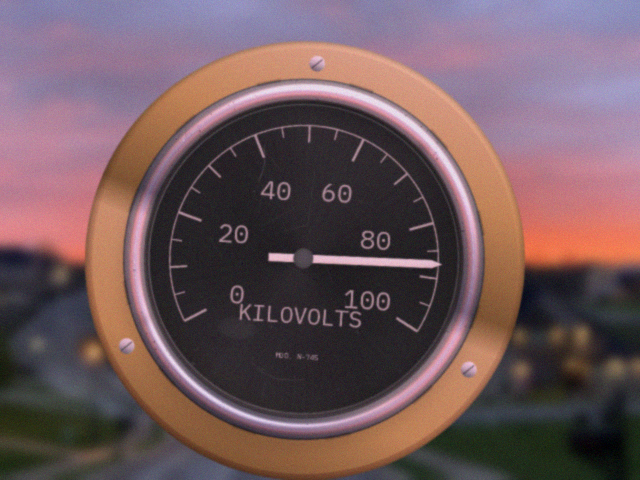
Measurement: 87.5 kV
